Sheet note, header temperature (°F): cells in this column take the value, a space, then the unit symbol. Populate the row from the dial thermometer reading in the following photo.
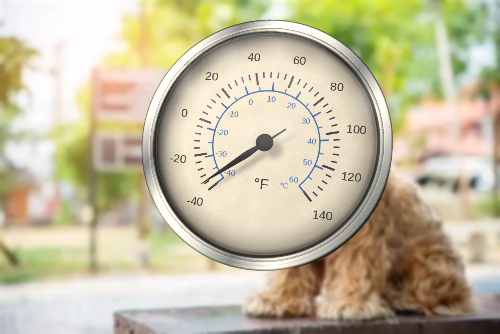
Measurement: -36 °F
